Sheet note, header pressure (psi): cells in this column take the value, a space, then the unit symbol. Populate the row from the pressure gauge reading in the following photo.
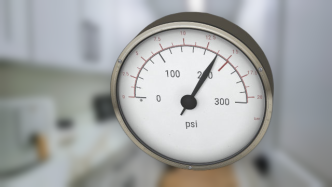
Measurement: 200 psi
